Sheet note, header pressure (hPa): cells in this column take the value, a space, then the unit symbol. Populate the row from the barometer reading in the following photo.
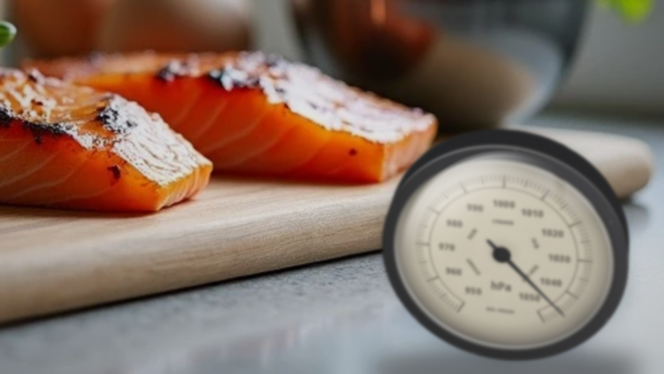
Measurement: 1045 hPa
